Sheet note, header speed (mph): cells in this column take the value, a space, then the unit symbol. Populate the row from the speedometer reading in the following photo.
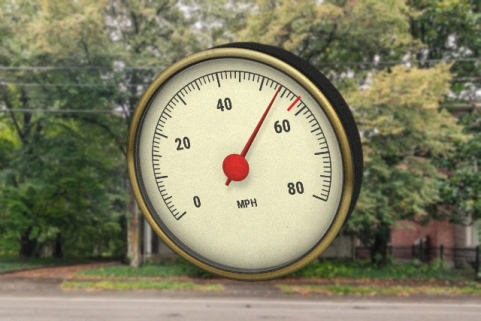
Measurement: 54 mph
